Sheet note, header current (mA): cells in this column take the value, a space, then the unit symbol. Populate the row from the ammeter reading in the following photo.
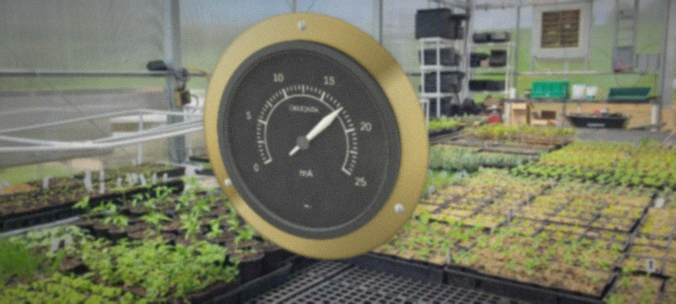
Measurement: 17.5 mA
